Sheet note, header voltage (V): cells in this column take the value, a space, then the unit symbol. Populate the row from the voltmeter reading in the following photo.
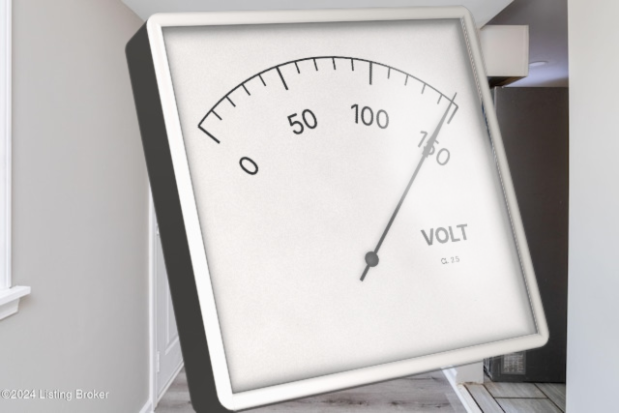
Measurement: 145 V
